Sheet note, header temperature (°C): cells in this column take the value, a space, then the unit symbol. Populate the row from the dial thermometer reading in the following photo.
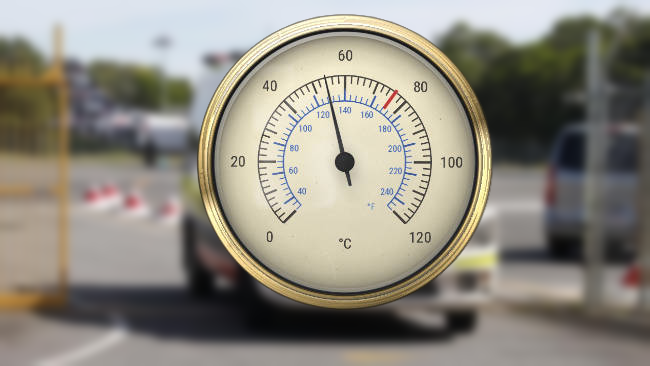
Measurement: 54 °C
